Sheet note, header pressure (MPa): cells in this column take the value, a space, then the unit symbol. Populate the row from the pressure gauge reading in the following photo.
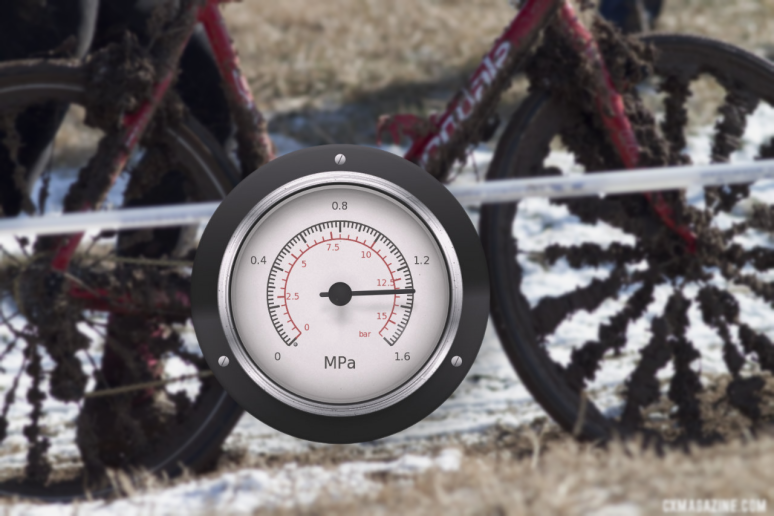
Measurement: 1.32 MPa
